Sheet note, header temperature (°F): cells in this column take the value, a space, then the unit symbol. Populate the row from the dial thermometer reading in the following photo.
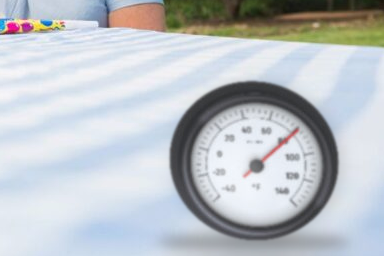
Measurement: 80 °F
